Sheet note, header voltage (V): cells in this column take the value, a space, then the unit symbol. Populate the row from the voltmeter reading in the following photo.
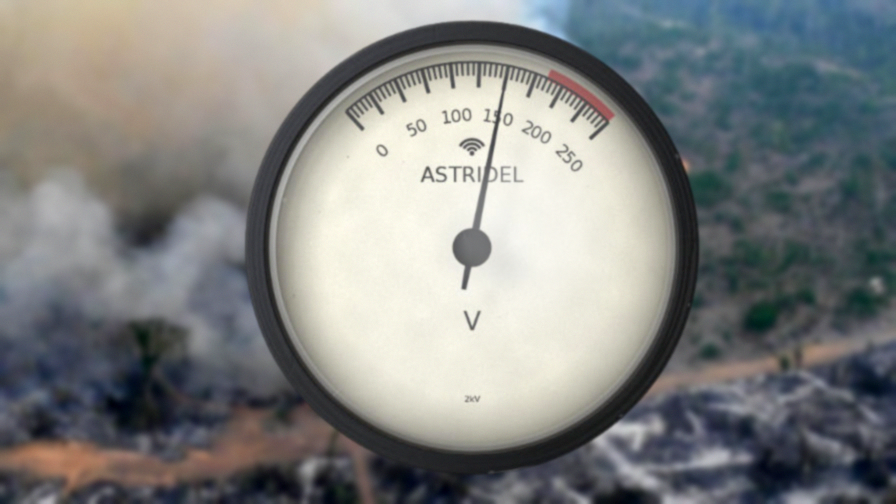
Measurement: 150 V
